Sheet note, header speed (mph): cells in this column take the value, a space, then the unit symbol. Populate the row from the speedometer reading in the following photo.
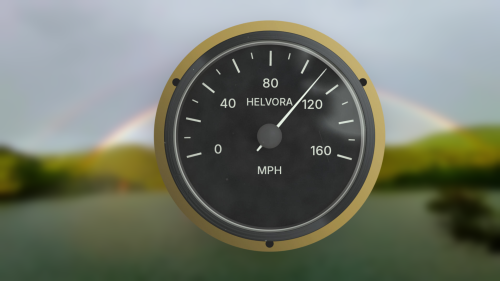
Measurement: 110 mph
